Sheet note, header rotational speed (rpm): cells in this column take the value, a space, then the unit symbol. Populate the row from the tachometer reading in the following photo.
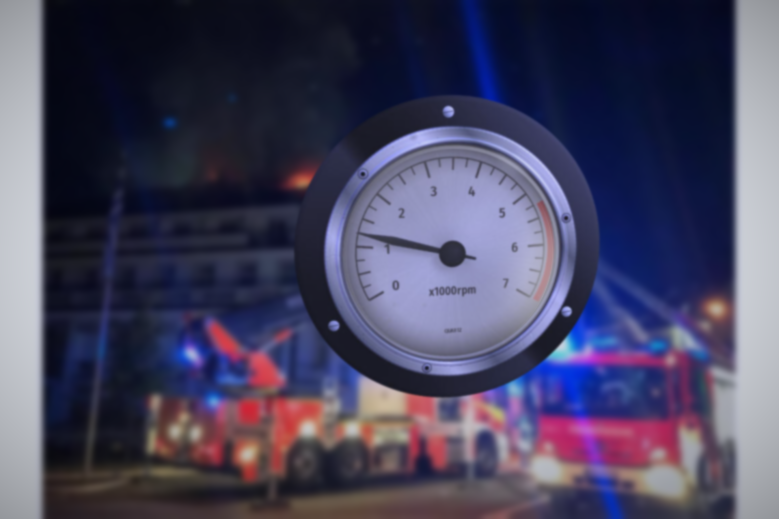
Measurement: 1250 rpm
